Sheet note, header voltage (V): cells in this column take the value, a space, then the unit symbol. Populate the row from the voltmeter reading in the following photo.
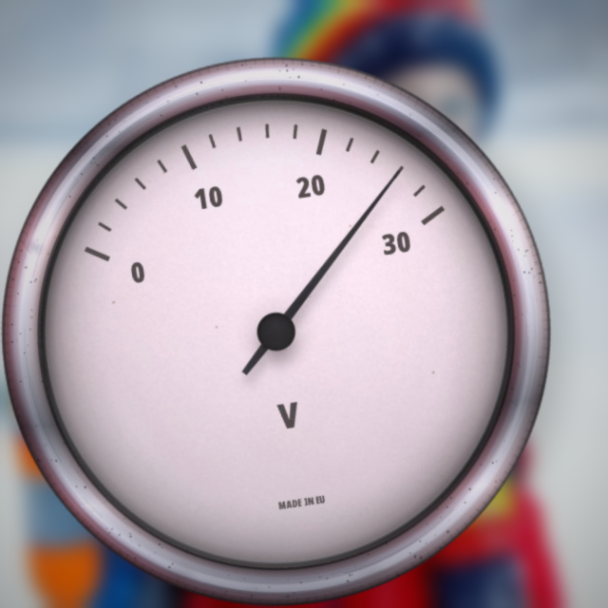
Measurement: 26 V
